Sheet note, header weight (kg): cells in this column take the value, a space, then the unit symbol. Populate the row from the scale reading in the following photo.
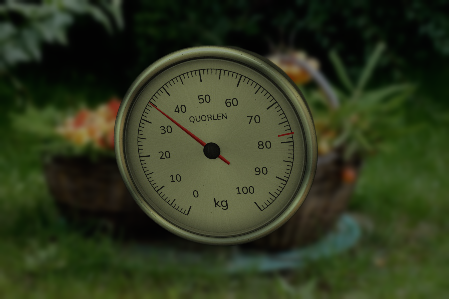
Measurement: 35 kg
